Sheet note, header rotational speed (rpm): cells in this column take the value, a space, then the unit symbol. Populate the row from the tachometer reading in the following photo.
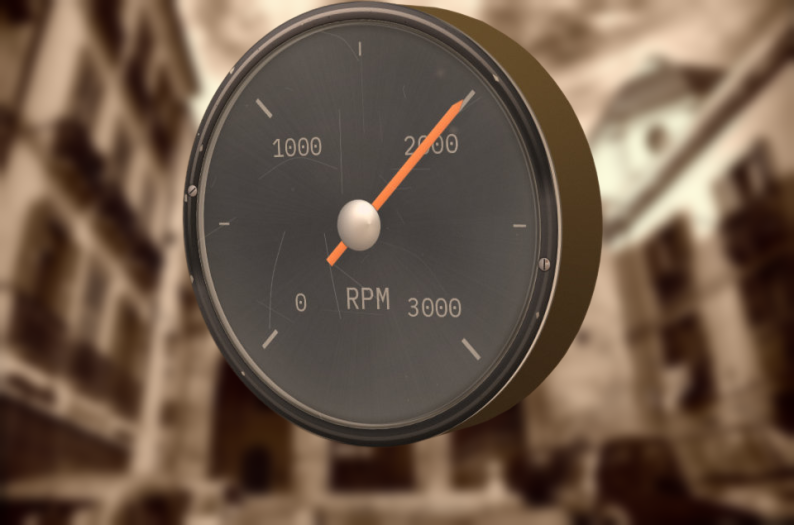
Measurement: 2000 rpm
